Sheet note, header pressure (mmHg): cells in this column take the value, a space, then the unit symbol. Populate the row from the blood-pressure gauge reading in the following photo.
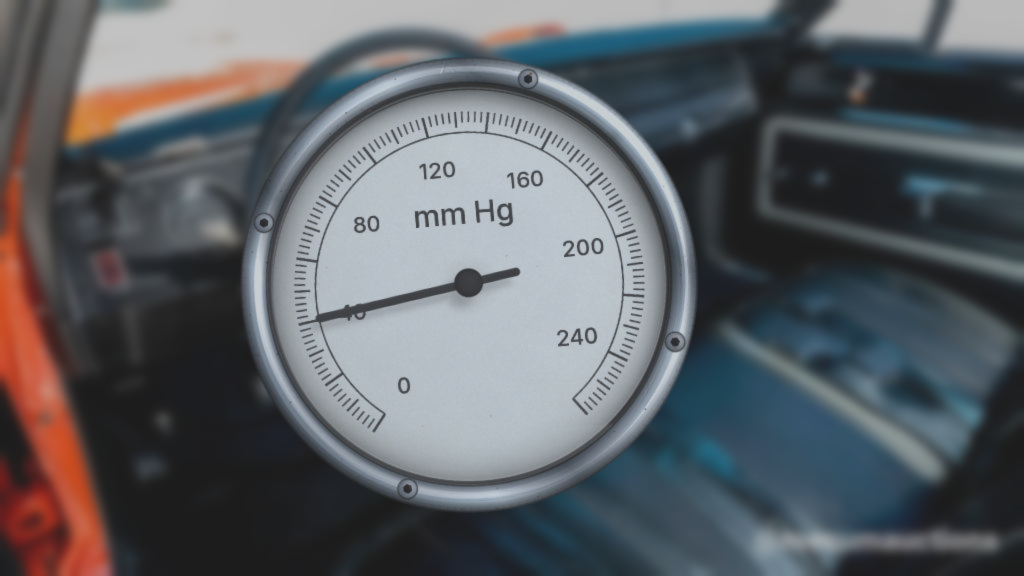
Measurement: 40 mmHg
